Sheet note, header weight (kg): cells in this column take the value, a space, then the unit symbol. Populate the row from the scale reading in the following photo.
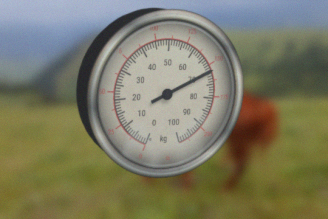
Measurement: 70 kg
